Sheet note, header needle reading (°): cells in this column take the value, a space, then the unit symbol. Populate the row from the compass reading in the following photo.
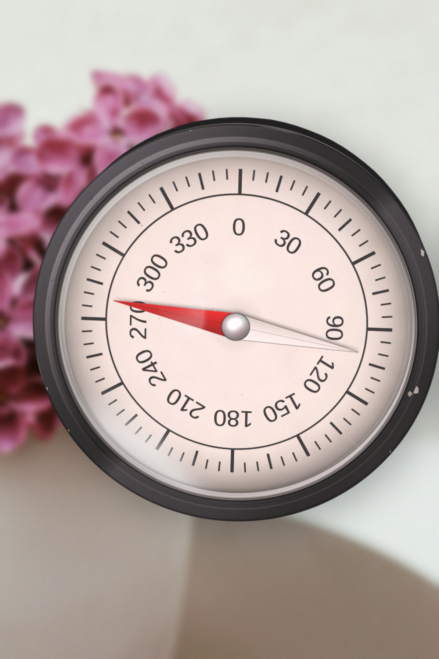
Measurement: 280 °
